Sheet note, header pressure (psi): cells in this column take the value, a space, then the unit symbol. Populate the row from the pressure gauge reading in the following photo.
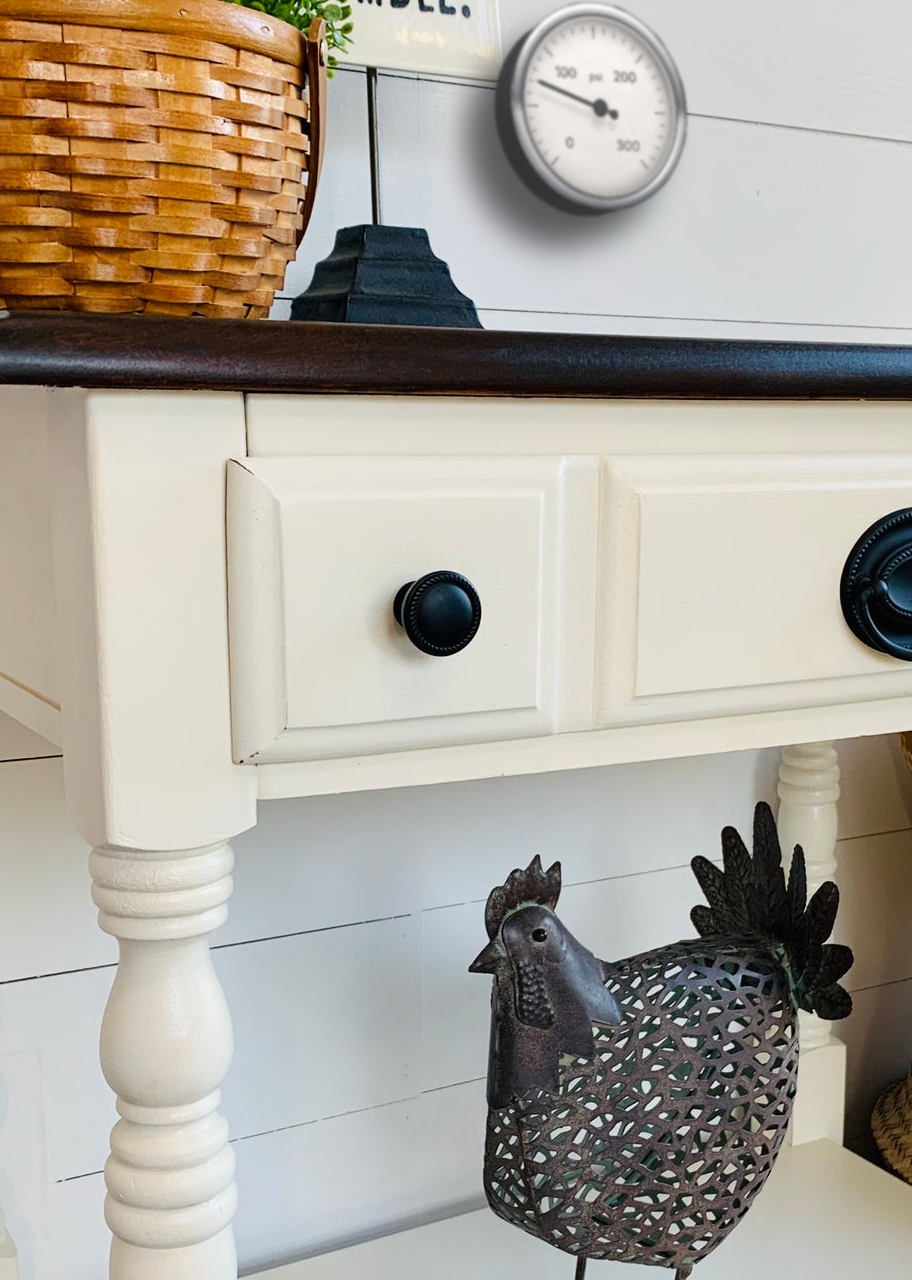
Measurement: 70 psi
